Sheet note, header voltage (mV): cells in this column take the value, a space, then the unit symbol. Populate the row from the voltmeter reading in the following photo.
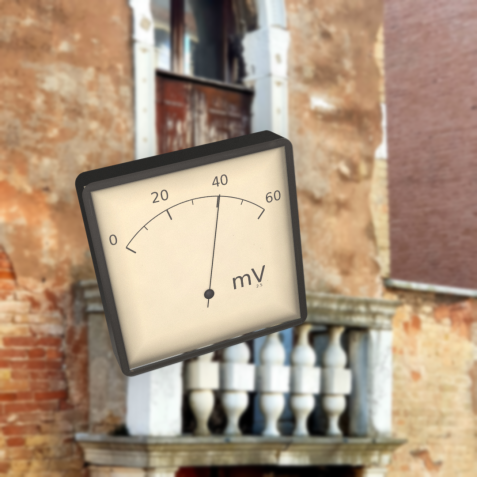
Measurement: 40 mV
